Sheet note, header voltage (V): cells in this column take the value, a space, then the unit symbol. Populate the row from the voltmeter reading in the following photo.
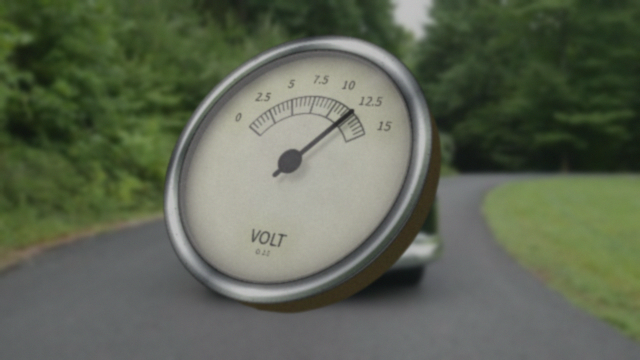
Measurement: 12.5 V
